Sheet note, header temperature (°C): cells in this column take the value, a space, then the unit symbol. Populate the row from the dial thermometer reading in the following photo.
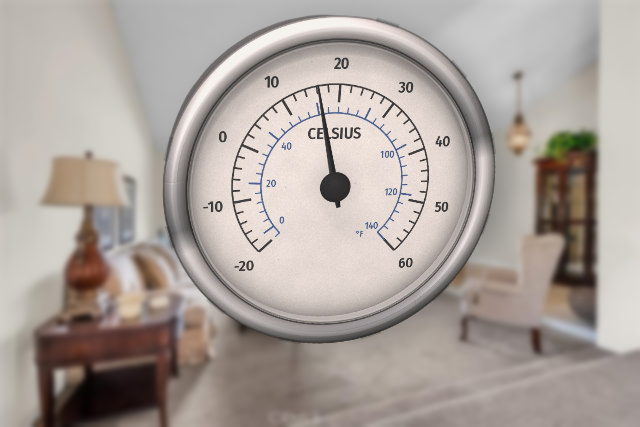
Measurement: 16 °C
